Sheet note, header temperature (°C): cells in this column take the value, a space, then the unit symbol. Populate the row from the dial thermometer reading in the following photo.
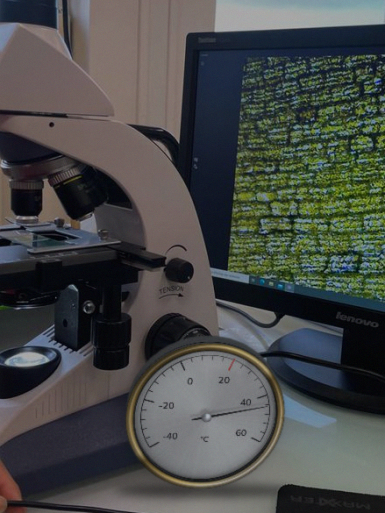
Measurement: 44 °C
